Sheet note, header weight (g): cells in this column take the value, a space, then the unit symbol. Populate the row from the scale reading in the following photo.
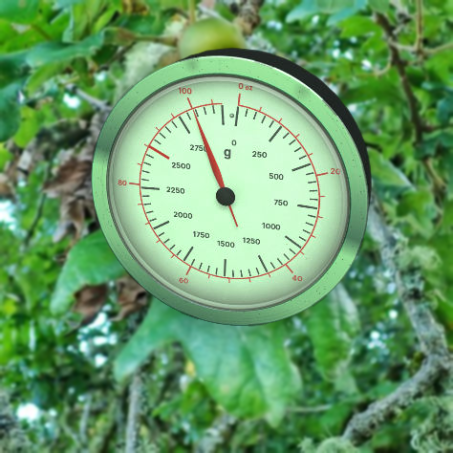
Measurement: 2850 g
